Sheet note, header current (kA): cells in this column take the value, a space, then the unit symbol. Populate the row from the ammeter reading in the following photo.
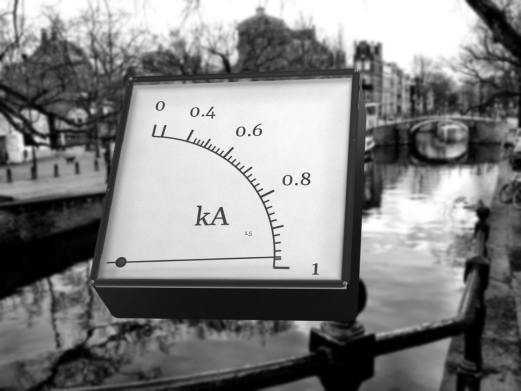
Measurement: 0.98 kA
